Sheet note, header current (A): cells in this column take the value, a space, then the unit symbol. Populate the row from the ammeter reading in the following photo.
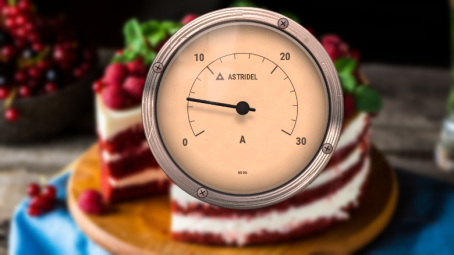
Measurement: 5 A
